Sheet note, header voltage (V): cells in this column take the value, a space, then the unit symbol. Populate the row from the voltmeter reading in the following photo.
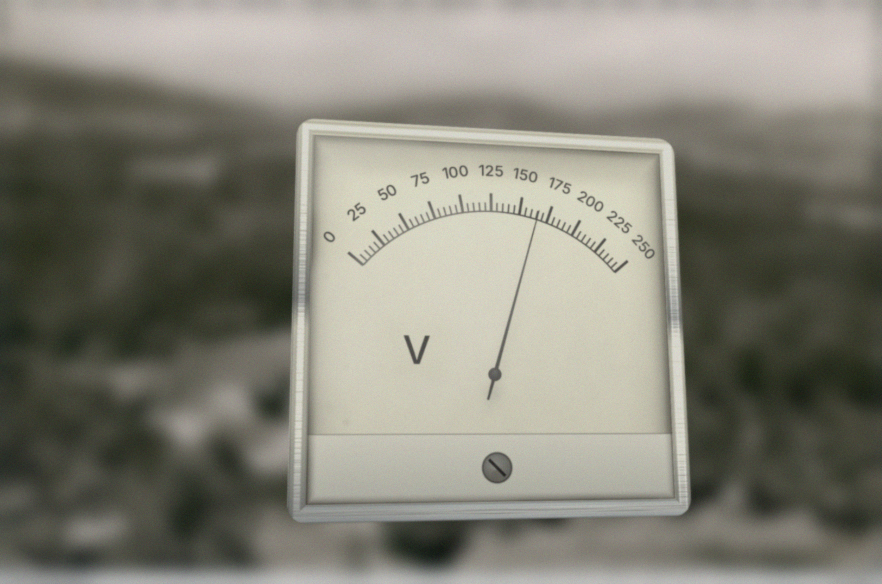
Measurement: 165 V
